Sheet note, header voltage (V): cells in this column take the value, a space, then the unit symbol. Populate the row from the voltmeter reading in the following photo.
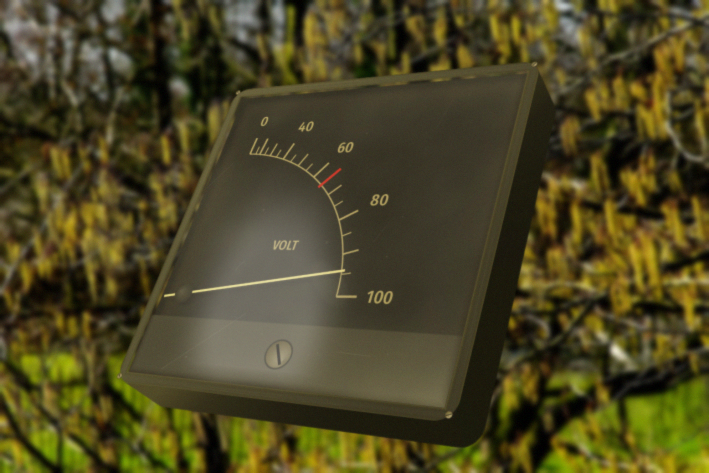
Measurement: 95 V
